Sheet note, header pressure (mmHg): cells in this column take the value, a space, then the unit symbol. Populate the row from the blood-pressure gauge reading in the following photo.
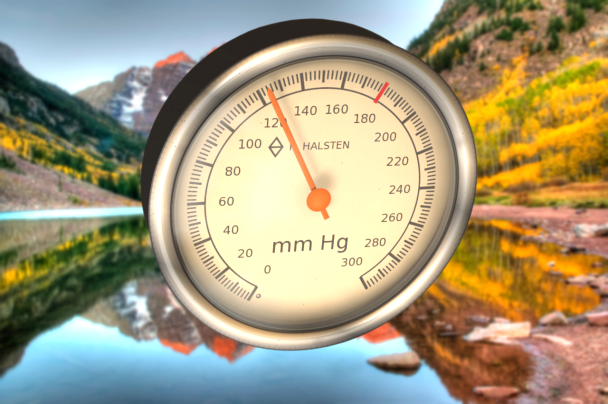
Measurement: 124 mmHg
